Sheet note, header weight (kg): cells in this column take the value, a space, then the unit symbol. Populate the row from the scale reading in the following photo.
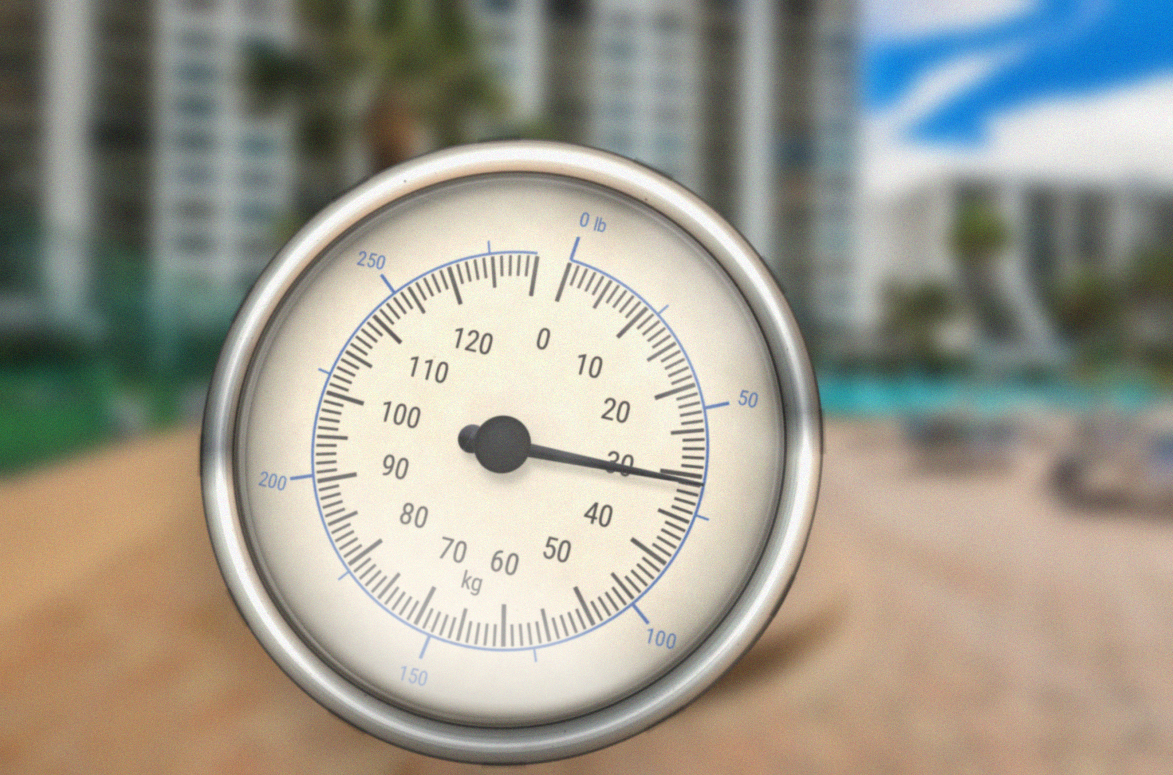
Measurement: 31 kg
